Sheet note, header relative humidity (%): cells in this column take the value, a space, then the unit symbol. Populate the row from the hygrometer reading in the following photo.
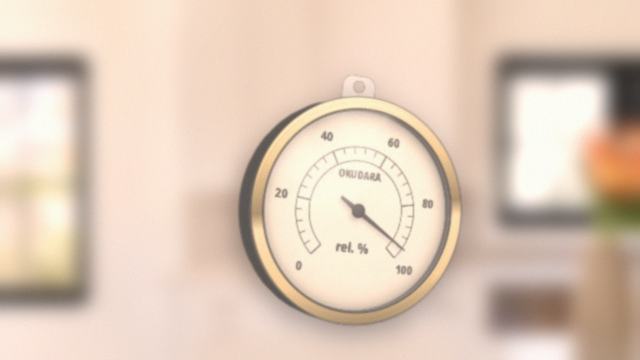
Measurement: 96 %
